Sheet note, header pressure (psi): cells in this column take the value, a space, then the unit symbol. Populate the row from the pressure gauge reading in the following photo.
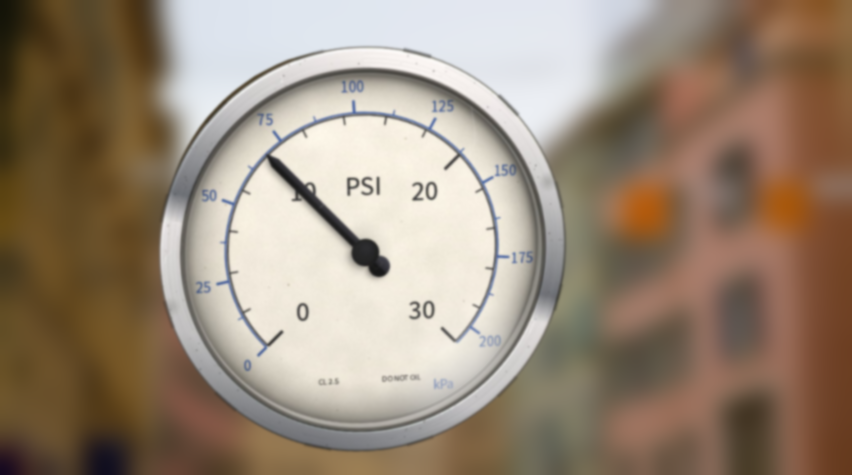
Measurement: 10 psi
